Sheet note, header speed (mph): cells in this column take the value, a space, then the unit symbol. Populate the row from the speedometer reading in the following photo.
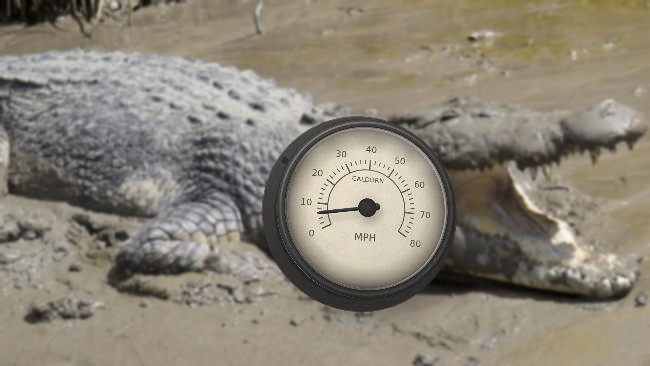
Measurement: 6 mph
